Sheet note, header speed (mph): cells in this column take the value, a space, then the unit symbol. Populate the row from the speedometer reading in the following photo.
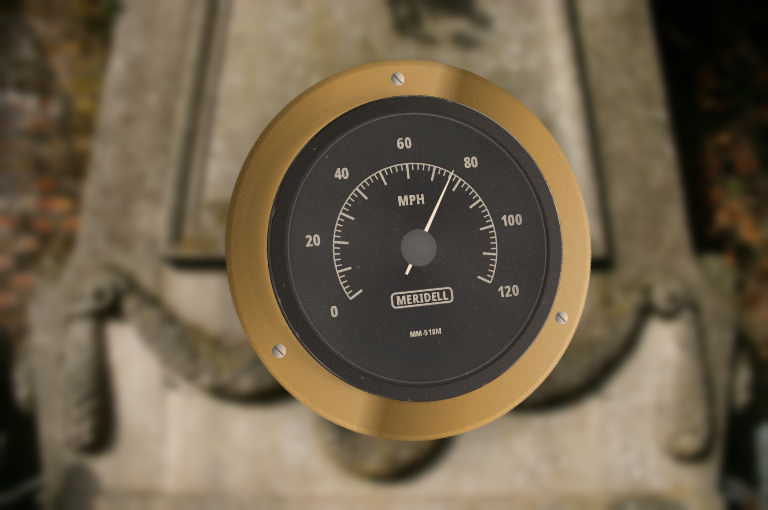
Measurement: 76 mph
